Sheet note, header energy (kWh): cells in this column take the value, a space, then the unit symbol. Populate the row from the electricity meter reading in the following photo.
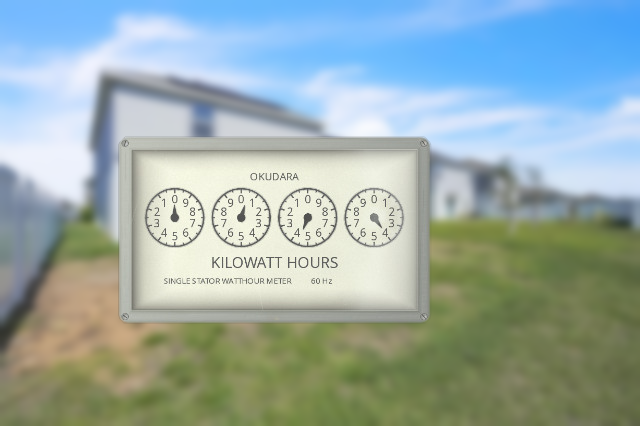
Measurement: 44 kWh
